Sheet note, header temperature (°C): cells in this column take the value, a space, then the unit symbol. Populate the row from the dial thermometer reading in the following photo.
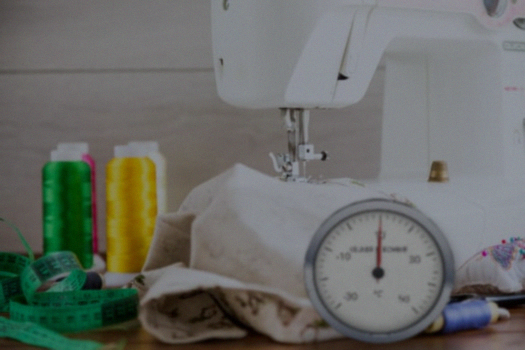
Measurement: 10 °C
